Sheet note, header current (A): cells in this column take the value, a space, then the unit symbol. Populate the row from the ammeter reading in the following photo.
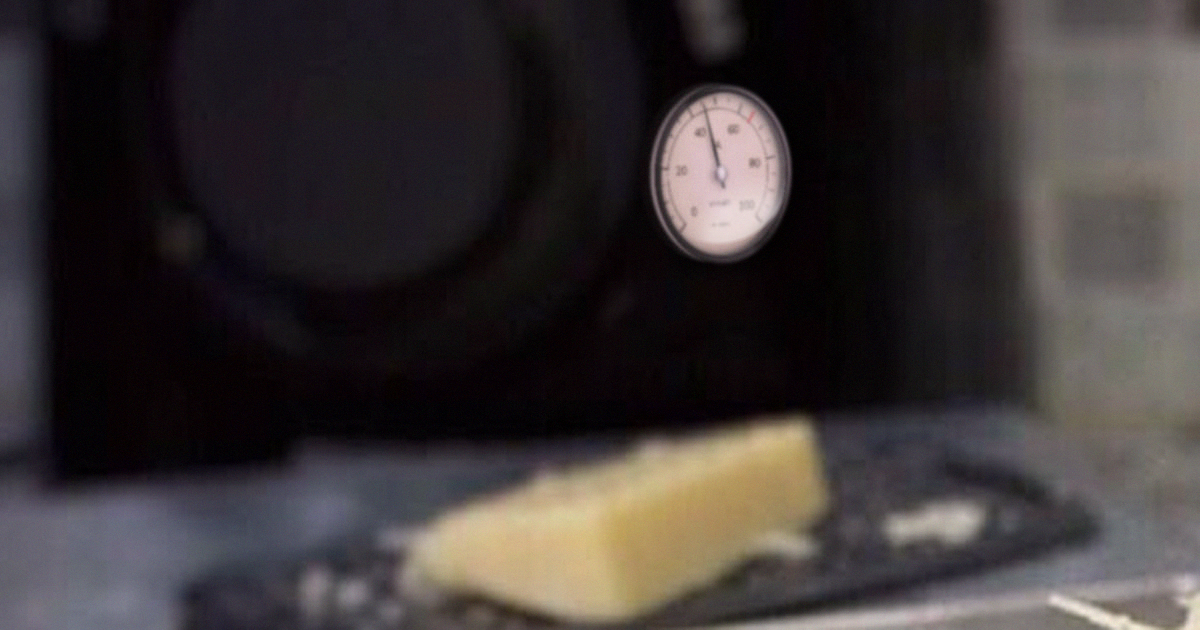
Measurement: 45 A
